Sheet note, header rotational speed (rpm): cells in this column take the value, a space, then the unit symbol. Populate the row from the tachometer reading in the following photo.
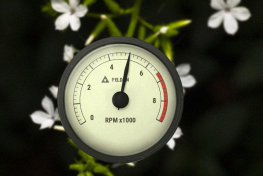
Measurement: 5000 rpm
